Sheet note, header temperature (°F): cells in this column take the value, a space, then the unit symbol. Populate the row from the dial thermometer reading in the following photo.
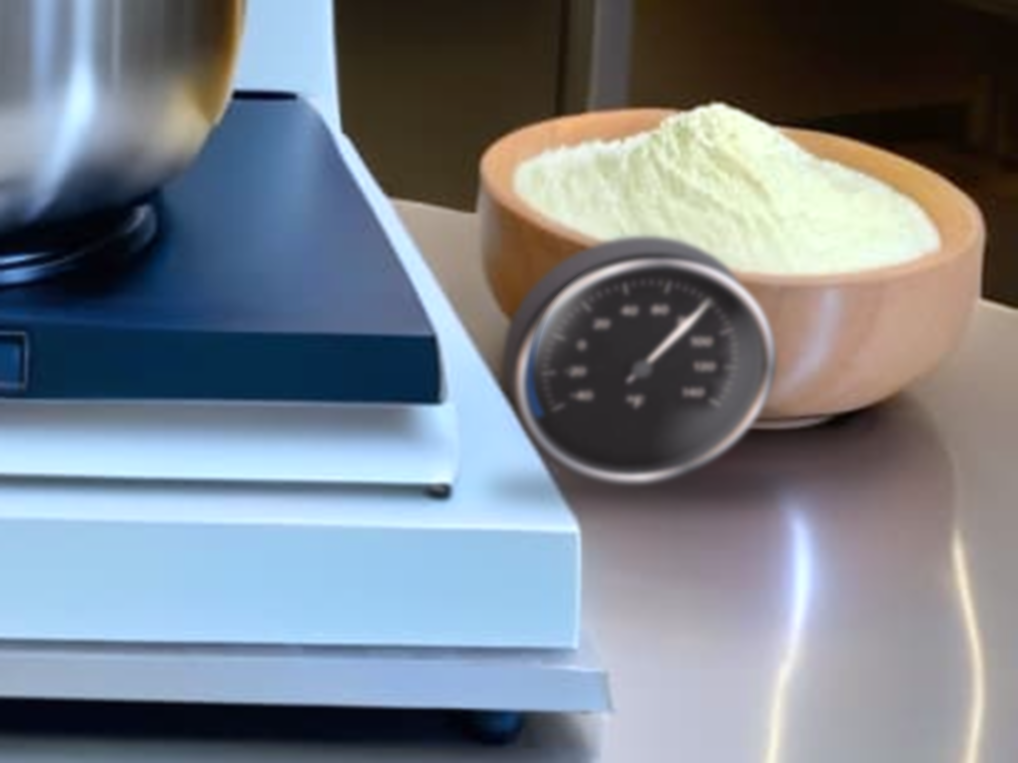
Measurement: 80 °F
